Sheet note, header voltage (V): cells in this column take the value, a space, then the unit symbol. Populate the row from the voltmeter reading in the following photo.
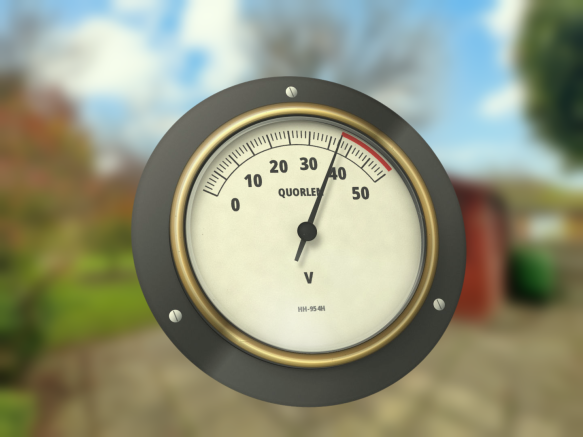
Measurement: 37 V
